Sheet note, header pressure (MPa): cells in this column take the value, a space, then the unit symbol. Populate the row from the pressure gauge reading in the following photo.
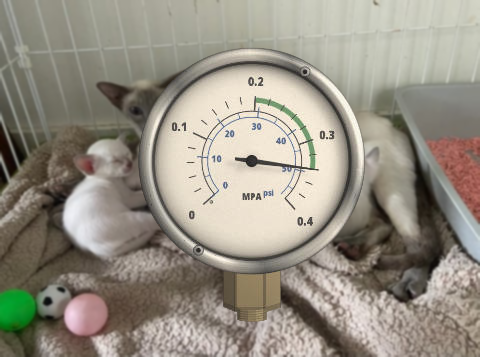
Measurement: 0.34 MPa
